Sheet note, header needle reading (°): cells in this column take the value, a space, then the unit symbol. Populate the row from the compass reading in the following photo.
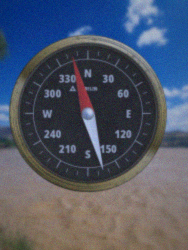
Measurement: 345 °
